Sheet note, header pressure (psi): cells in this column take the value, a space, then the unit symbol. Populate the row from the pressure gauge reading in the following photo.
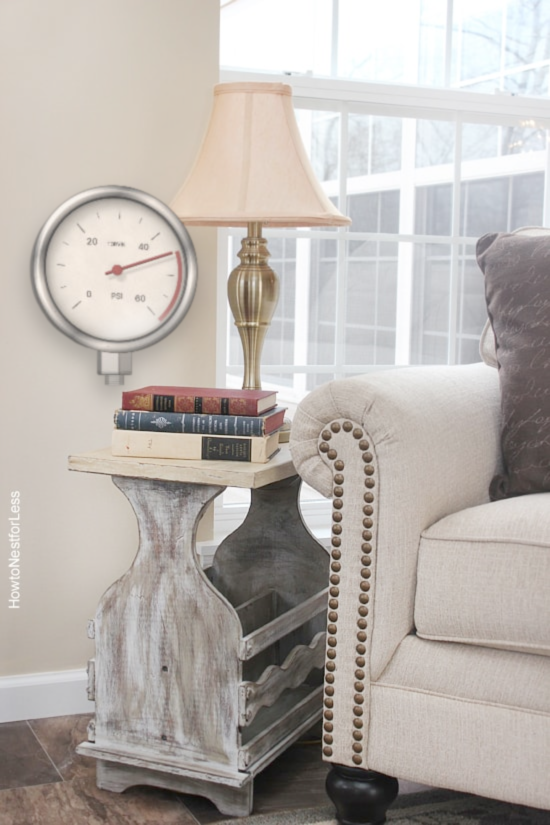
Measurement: 45 psi
